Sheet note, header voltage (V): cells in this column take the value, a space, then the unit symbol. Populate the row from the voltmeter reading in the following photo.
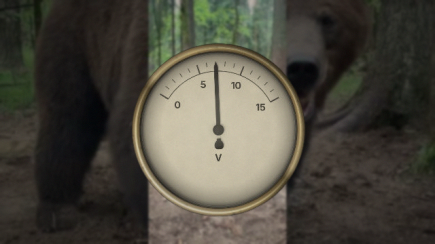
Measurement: 7 V
